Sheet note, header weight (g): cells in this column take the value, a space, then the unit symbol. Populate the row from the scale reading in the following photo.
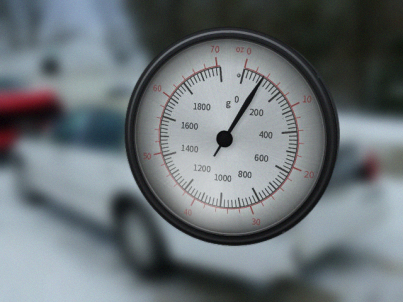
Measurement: 100 g
